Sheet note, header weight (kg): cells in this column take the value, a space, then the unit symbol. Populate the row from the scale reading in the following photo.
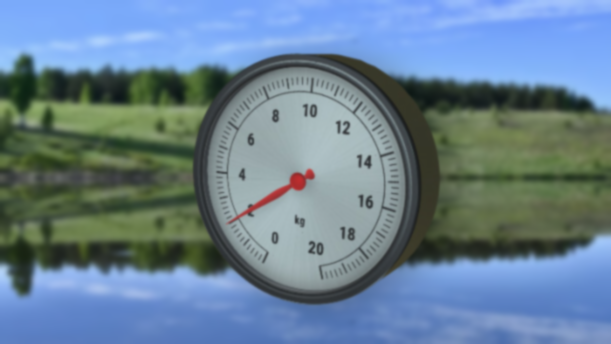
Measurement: 2 kg
